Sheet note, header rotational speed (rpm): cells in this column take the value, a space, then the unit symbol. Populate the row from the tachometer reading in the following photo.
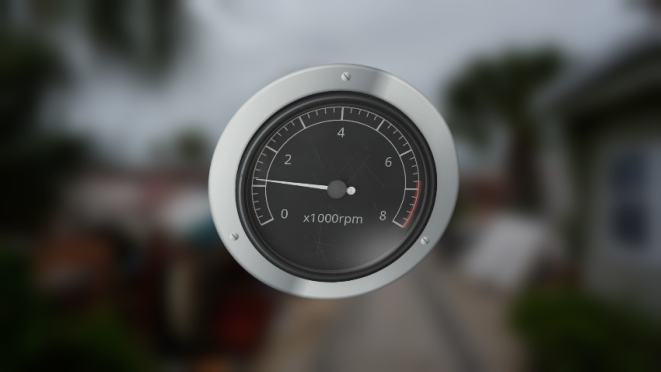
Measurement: 1200 rpm
